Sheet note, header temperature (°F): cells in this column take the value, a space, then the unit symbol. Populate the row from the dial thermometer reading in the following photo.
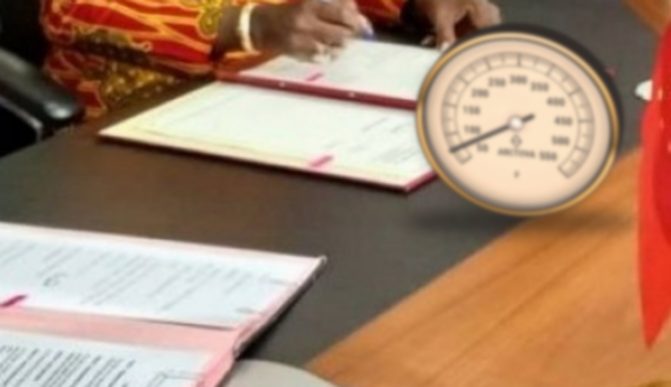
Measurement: 75 °F
